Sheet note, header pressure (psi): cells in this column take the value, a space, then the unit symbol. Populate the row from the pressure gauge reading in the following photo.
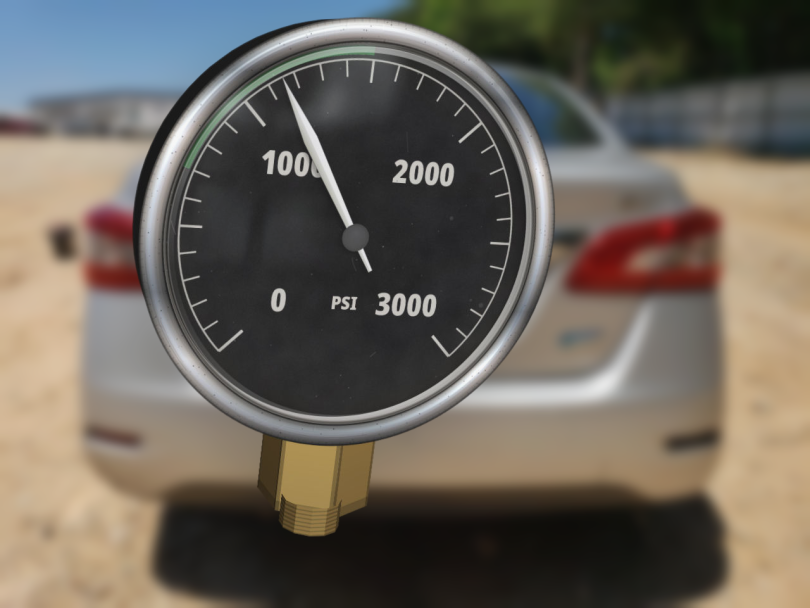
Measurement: 1150 psi
